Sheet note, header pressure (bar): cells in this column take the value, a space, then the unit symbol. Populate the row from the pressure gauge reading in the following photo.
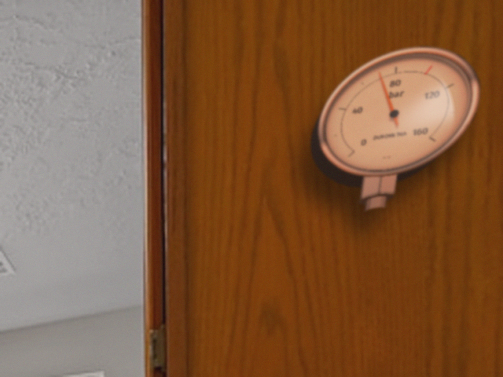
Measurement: 70 bar
